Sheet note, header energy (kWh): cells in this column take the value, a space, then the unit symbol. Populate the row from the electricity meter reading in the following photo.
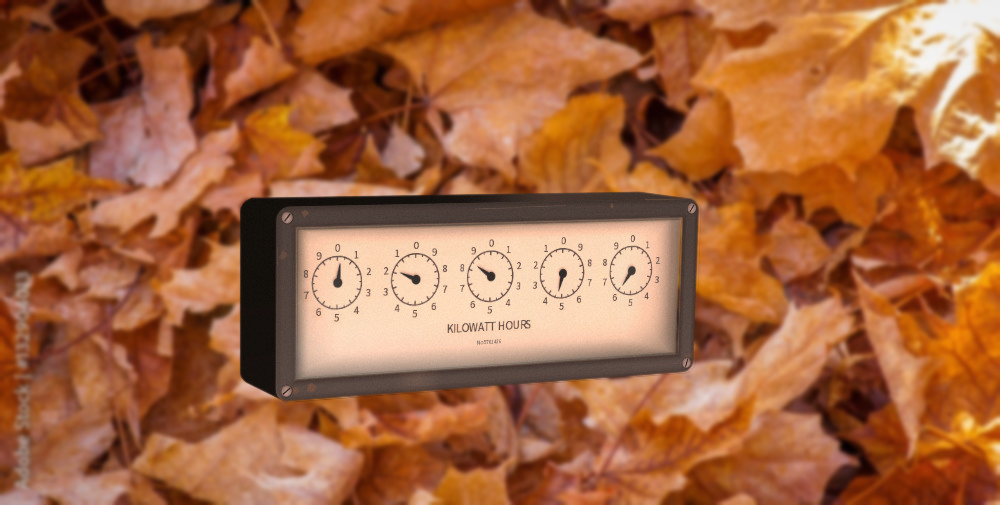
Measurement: 1846 kWh
